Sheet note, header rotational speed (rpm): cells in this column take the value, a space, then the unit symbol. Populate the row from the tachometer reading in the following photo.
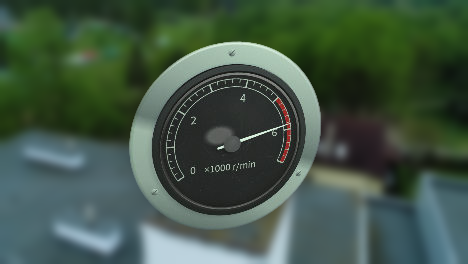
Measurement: 5800 rpm
